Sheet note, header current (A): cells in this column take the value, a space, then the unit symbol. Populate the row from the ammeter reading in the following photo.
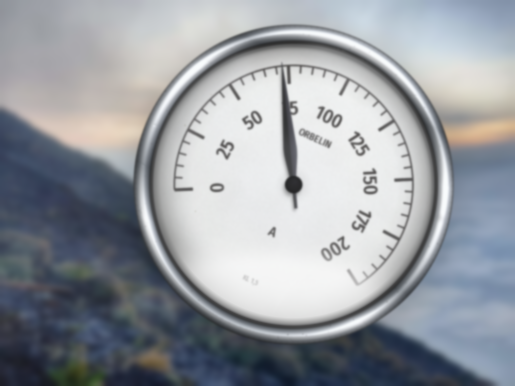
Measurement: 72.5 A
